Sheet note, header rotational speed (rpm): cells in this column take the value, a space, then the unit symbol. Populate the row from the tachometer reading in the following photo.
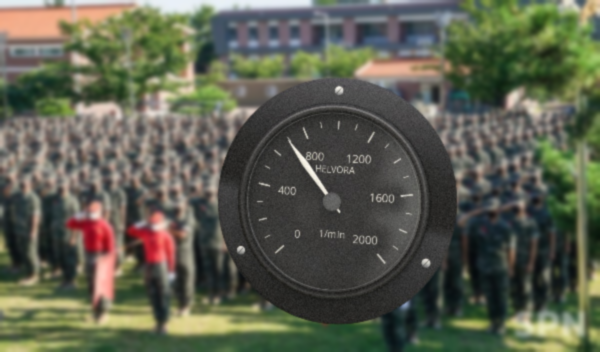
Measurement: 700 rpm
